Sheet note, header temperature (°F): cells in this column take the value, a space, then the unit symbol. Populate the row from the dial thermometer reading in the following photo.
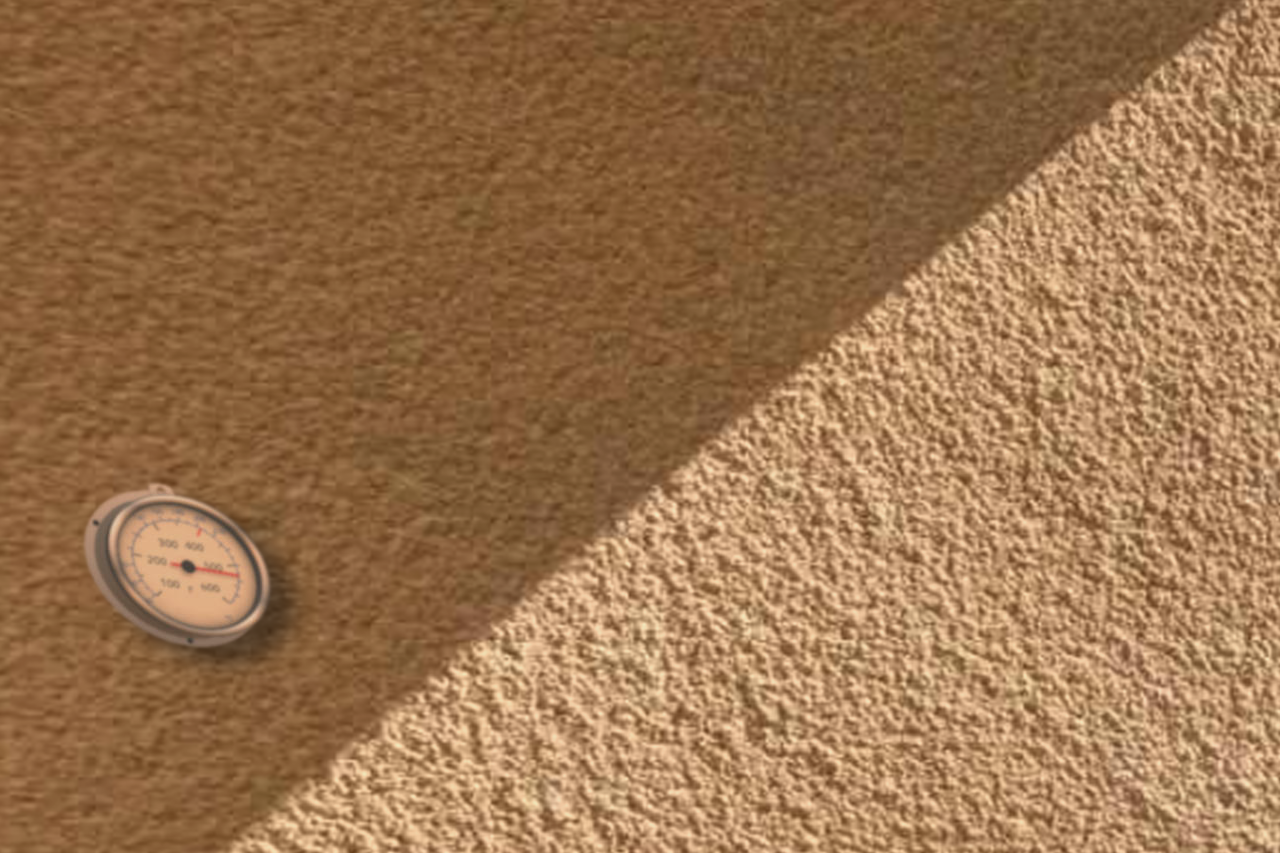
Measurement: 525 °F
